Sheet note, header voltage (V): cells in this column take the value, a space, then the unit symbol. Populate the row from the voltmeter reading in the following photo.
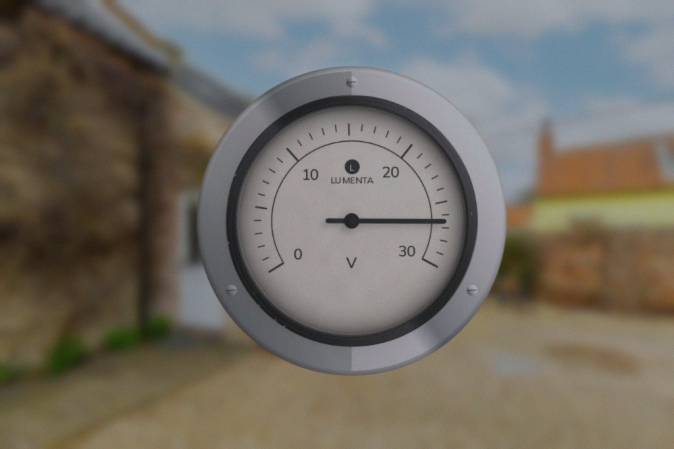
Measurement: 26.5 V
